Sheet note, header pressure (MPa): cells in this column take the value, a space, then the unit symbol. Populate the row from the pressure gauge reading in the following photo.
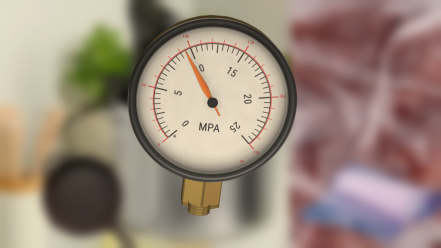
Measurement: 9.5 MPa
